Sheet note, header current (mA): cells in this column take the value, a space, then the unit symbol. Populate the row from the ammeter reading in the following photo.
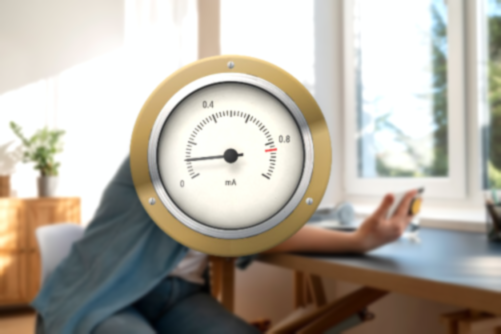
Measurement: 0.1 mA
